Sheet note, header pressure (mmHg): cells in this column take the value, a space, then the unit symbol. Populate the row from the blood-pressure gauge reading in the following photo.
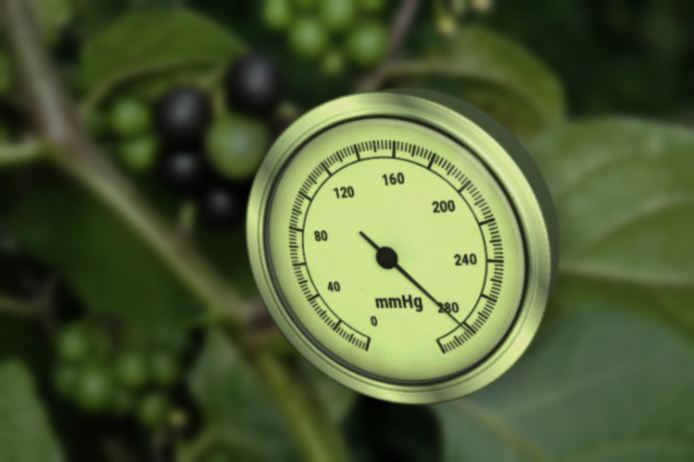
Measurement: 280 mmHg
